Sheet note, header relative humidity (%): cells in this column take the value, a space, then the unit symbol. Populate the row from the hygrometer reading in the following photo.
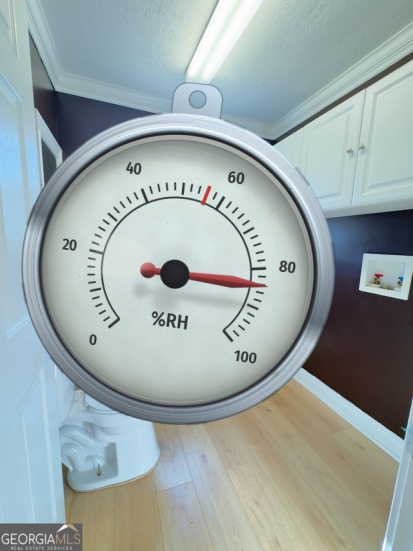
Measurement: 84 %
